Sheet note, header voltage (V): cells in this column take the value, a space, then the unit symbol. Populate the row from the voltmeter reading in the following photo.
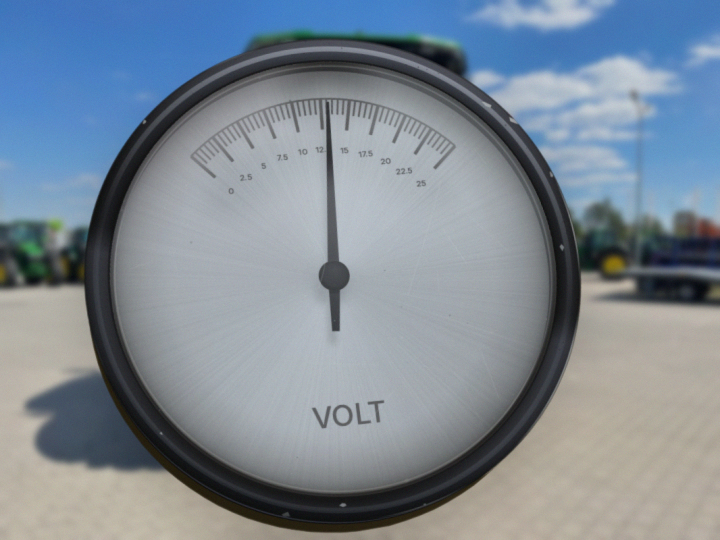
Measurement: 13 V
